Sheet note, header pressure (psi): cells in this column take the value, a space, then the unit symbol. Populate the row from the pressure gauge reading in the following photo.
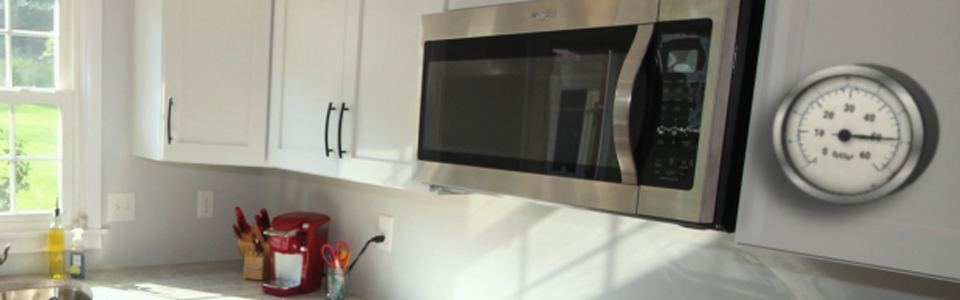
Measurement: 50 psi
